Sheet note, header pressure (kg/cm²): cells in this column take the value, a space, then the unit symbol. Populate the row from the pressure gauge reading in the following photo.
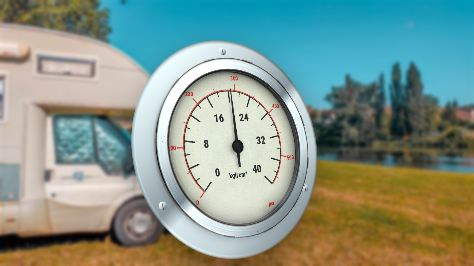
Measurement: 20 kg/cm²
